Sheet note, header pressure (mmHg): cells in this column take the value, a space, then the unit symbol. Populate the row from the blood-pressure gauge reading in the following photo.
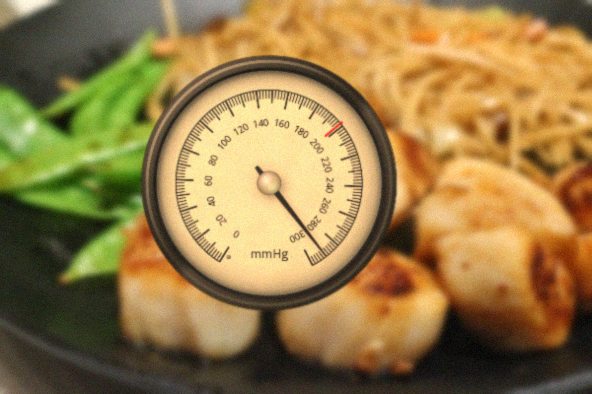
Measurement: 290 mmHg
